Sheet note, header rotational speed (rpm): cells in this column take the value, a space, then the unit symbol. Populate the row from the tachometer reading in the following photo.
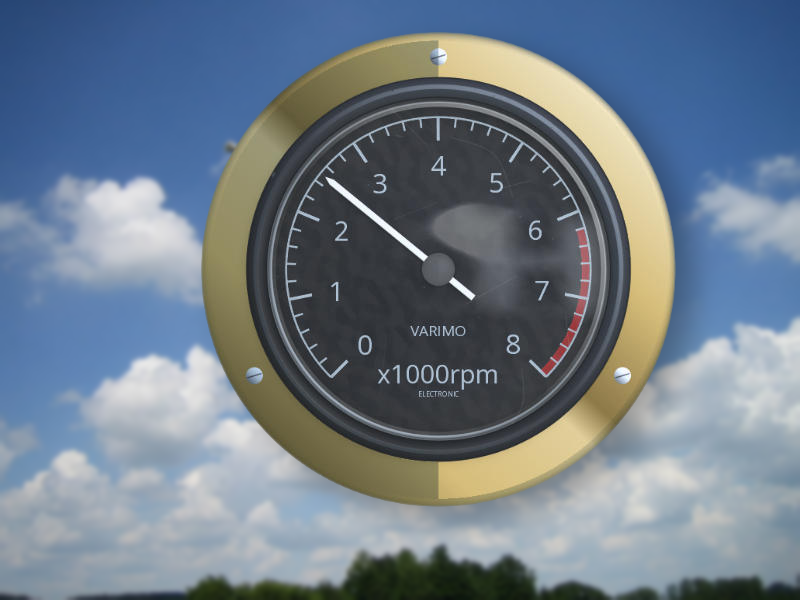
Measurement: 2500 rpm
